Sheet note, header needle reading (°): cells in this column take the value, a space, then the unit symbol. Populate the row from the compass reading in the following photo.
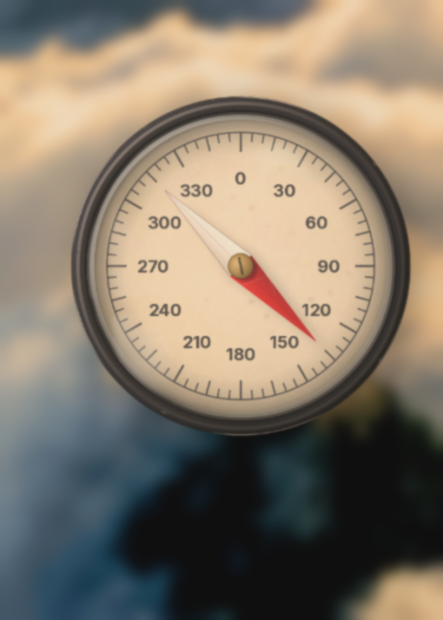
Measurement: 135 °
